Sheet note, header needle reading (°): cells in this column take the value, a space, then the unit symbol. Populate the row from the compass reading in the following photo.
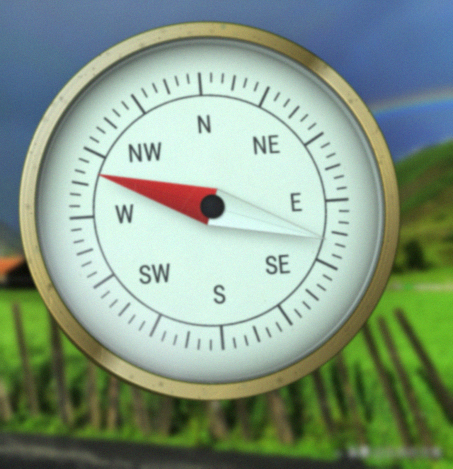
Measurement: 290 °
